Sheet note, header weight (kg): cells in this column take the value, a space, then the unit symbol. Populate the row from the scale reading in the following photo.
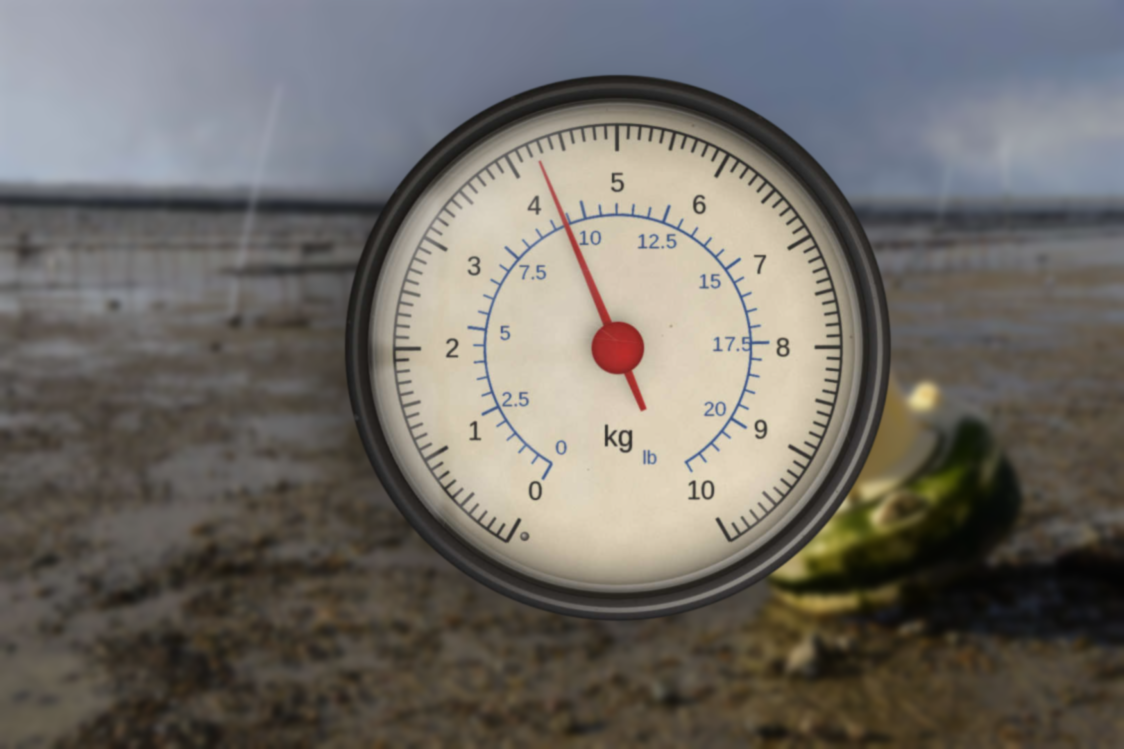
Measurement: 4.25 kg
